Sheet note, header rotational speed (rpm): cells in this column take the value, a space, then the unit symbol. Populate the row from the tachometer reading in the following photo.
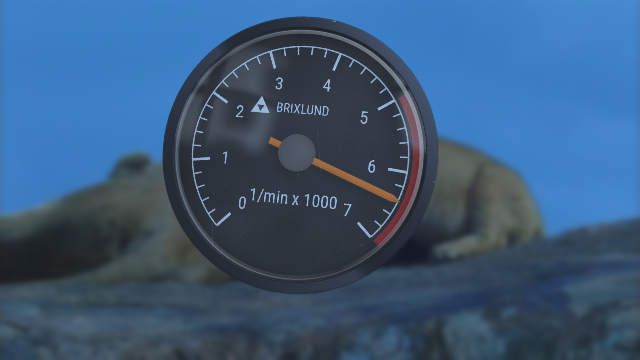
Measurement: 6400 rpm
